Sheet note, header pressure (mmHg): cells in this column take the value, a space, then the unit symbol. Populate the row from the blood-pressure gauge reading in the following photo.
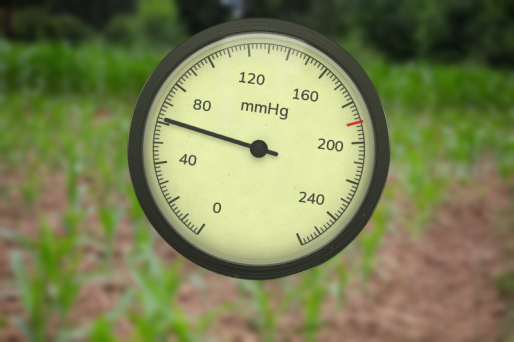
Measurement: 62 mmHg
